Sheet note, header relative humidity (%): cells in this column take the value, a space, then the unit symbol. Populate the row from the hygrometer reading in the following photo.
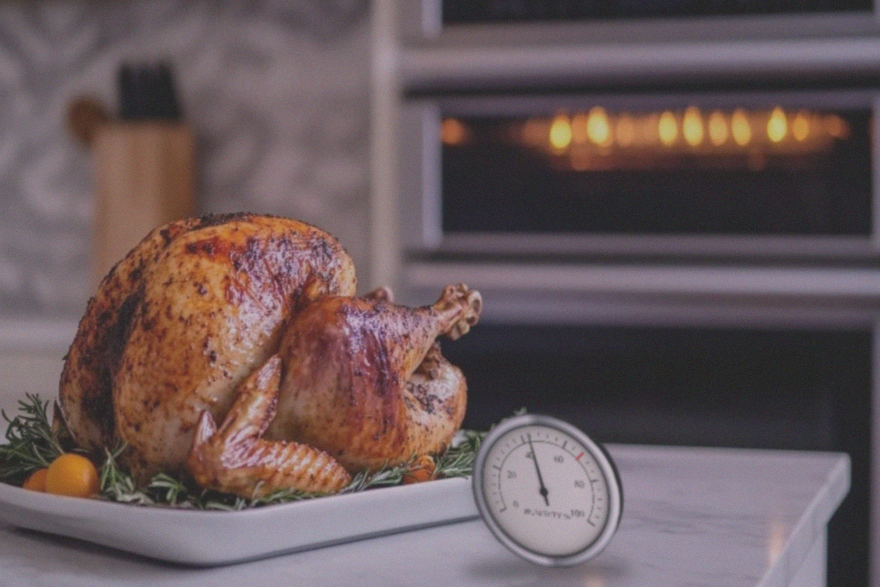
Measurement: 44 %
